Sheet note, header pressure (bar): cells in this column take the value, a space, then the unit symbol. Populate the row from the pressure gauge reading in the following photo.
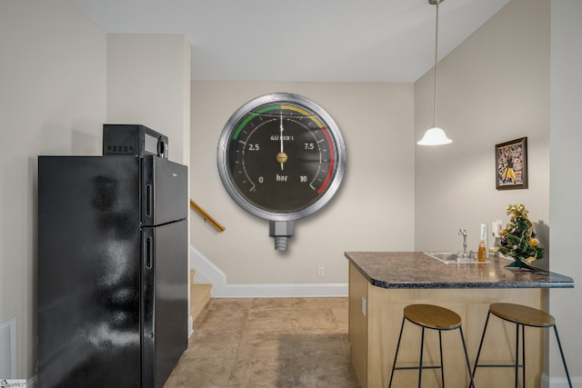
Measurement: 5 bar
